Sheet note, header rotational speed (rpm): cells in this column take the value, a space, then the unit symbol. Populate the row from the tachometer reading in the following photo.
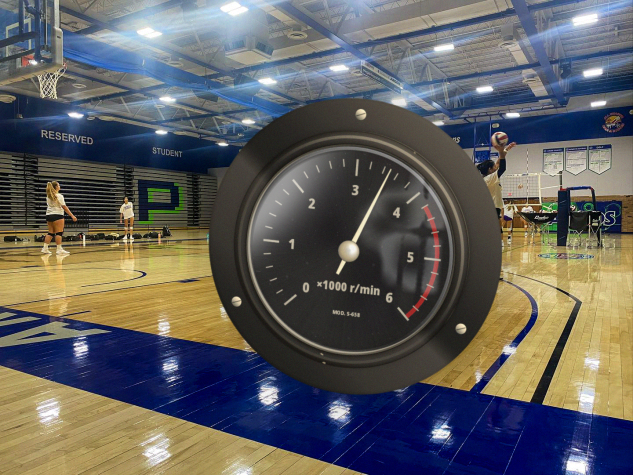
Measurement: 3500 rpm
